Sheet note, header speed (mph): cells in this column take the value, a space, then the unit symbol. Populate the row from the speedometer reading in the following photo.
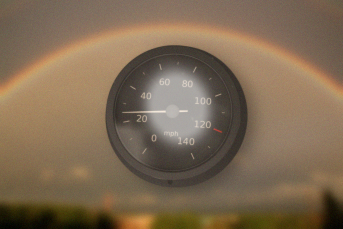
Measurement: 25 mph
